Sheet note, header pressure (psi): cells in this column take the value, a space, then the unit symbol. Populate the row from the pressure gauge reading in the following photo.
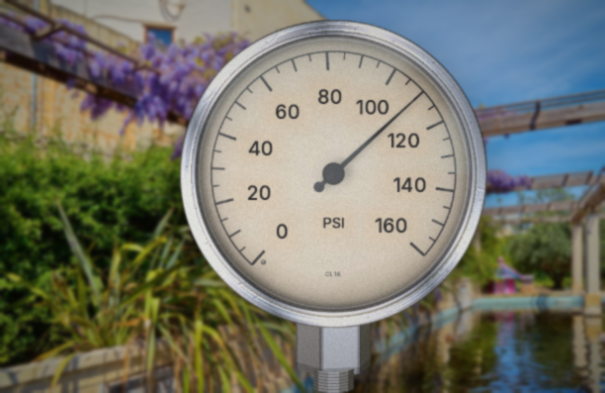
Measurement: 110 psi
